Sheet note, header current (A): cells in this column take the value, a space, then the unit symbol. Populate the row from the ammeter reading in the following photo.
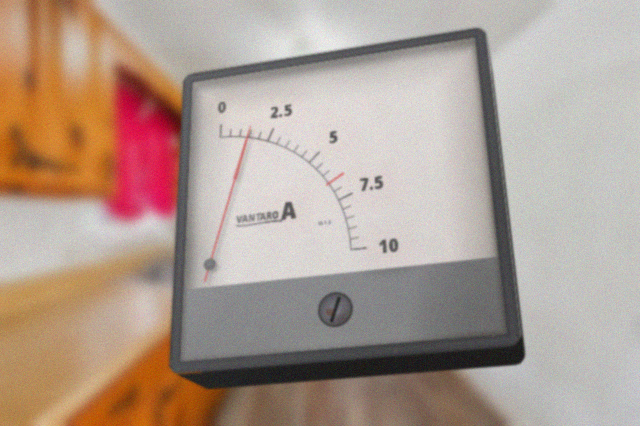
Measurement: 1.5 A
